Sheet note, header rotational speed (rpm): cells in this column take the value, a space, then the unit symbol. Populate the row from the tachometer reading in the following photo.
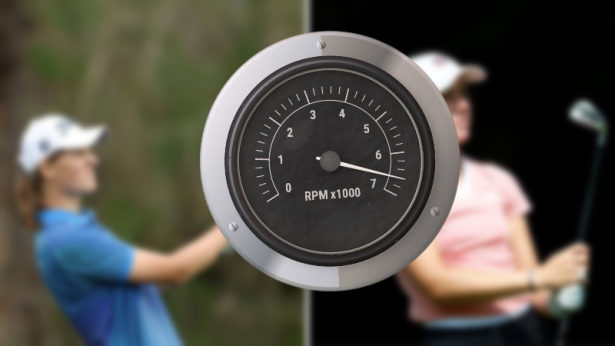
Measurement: 6600 rpm
